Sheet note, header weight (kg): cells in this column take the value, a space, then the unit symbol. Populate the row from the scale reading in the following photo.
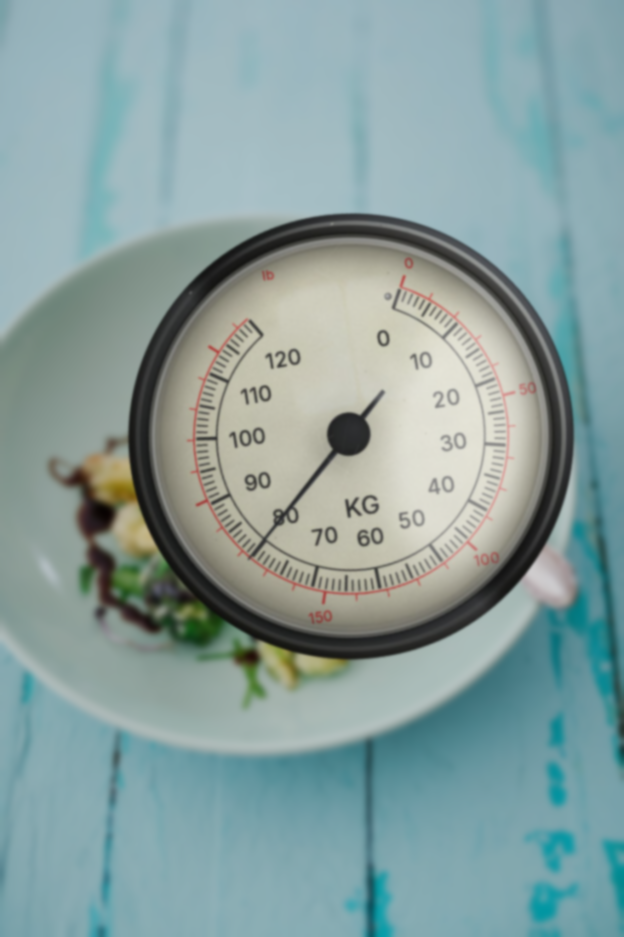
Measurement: 80 kg
